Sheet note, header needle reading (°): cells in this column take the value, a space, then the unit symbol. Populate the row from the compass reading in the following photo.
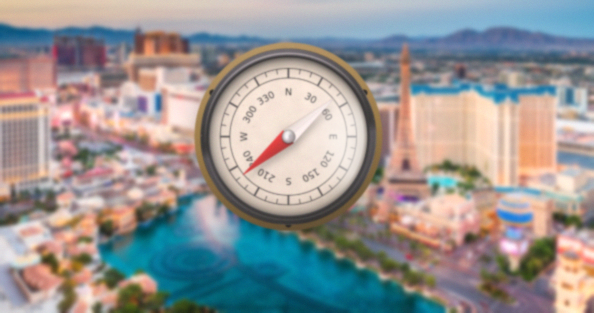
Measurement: 230 °
